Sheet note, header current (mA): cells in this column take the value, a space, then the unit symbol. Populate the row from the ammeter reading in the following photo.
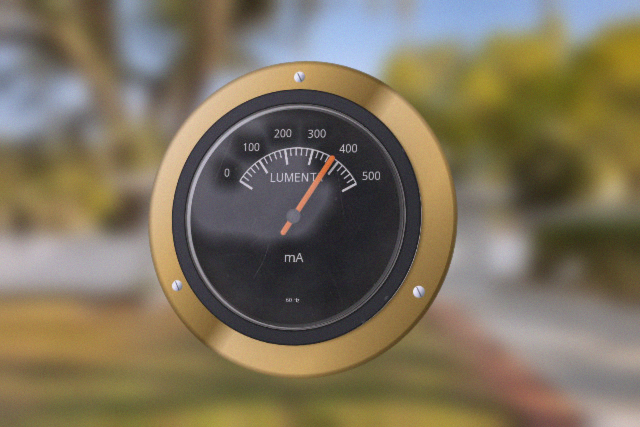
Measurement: 380 mA
